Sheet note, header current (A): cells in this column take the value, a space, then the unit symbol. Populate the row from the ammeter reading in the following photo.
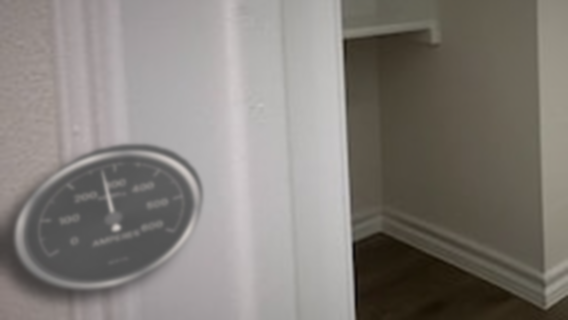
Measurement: 275 A
